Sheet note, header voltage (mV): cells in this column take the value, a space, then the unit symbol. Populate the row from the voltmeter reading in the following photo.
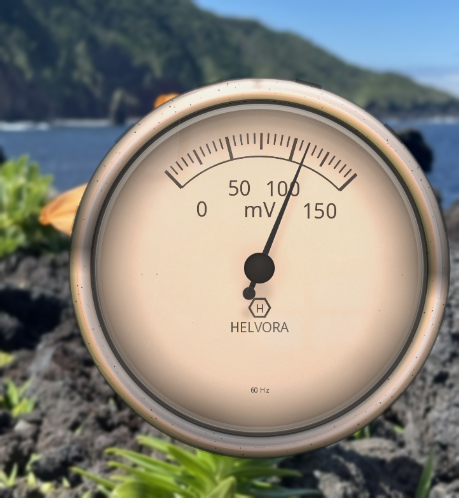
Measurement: 110 mV
